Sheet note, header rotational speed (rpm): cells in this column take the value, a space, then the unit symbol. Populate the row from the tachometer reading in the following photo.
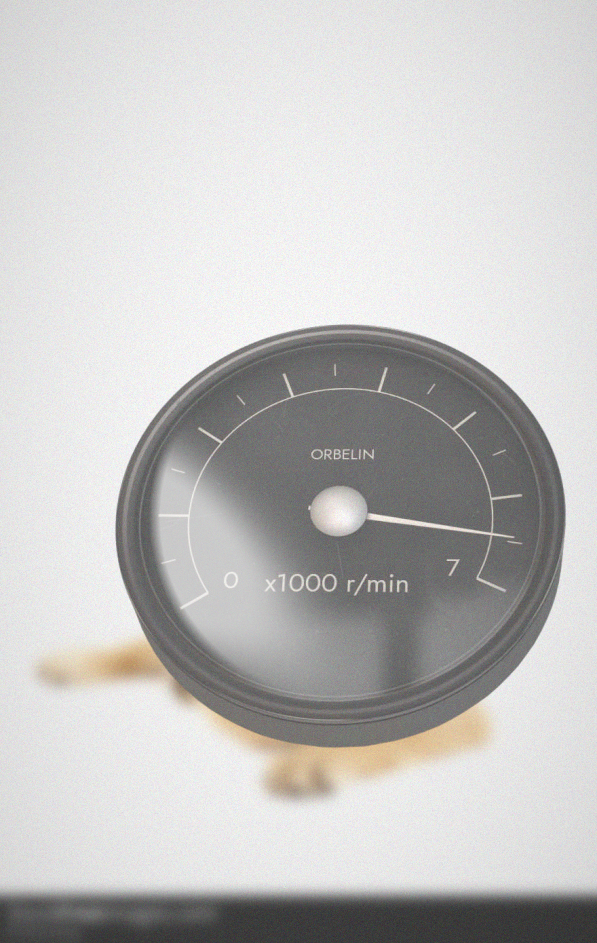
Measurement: 6500 rpm
